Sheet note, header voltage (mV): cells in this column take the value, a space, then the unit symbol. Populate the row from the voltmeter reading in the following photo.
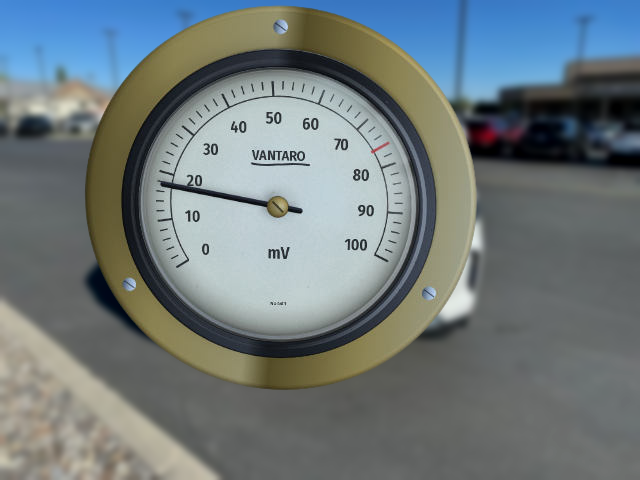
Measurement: 18 mV
